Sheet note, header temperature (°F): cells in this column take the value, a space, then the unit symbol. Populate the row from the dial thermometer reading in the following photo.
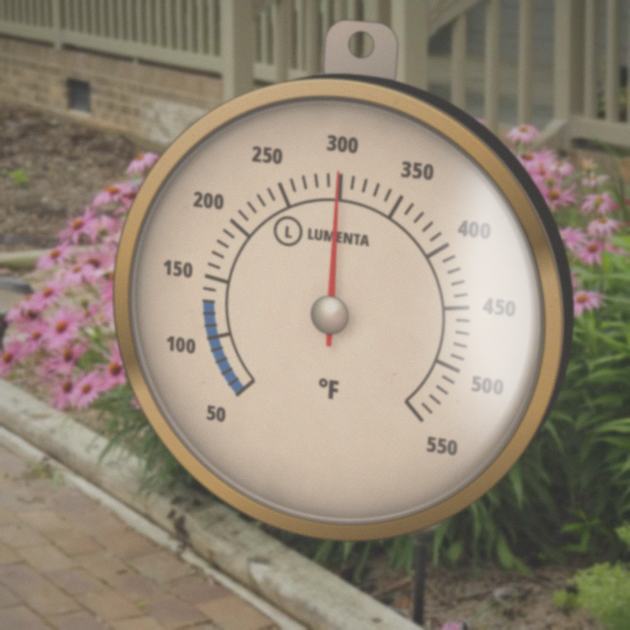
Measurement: 300 °F
